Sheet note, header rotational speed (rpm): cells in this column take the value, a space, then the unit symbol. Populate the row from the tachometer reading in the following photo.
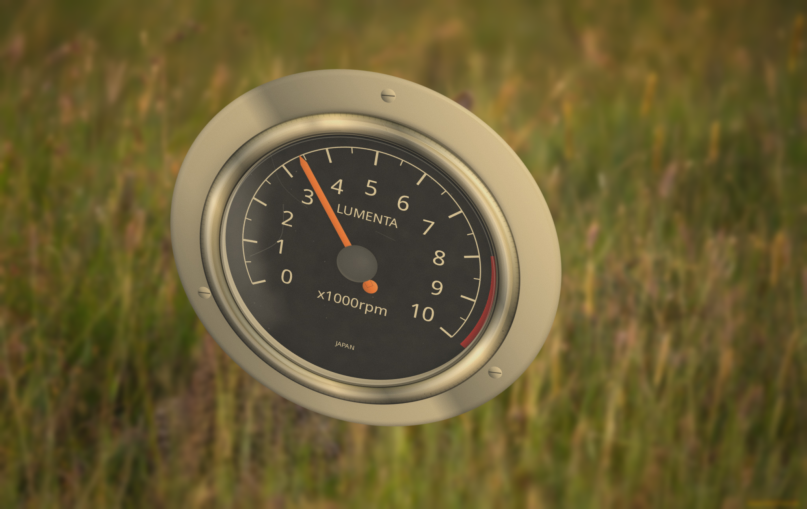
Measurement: 3500 rpm
